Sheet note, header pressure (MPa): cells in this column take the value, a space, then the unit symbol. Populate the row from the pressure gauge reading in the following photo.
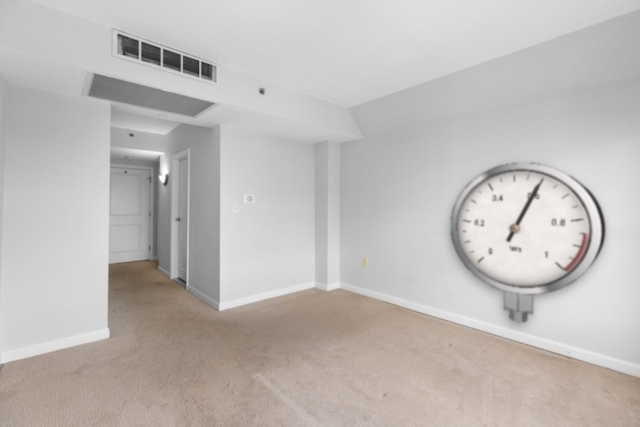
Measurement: 0.6 MPa
